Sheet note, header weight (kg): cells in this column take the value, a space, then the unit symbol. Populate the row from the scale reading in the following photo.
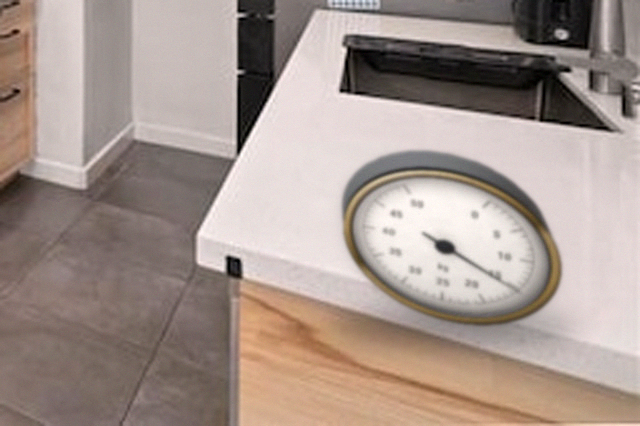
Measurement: 15 kg
